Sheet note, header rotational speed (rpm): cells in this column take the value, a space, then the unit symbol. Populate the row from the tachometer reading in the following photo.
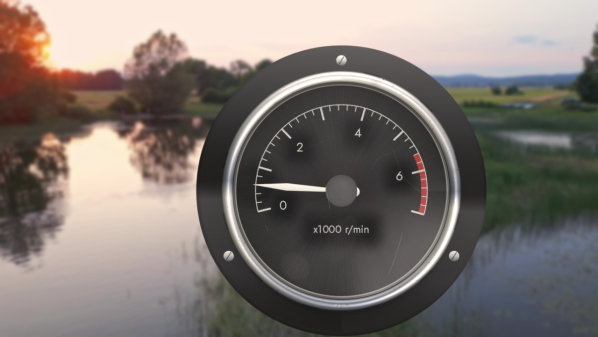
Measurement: 600 rpm
